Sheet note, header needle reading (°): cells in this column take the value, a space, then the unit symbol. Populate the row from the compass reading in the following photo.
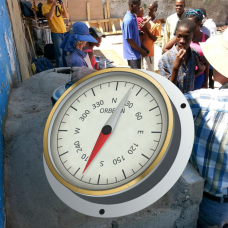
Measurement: 200 °
